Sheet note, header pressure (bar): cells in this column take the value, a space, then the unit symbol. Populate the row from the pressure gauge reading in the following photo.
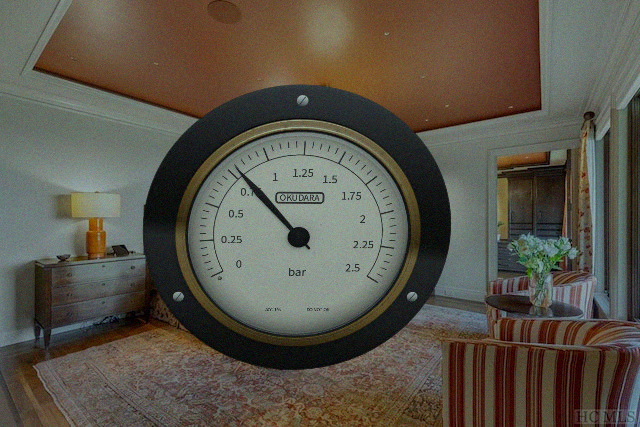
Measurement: 0.8 bar
